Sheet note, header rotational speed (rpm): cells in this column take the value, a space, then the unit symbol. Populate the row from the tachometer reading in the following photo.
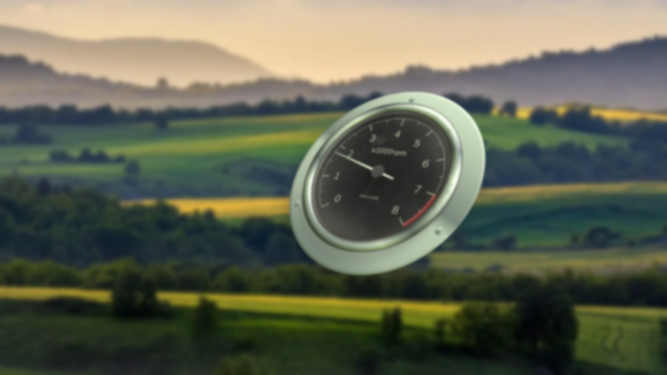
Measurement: 1750 rpm
